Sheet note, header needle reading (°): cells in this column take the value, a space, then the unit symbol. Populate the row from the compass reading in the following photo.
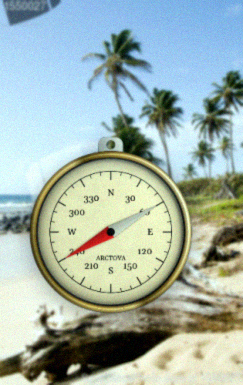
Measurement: 240 °
